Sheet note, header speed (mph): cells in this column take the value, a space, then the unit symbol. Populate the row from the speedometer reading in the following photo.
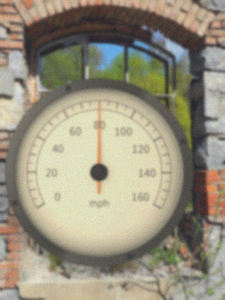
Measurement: 80 mph
